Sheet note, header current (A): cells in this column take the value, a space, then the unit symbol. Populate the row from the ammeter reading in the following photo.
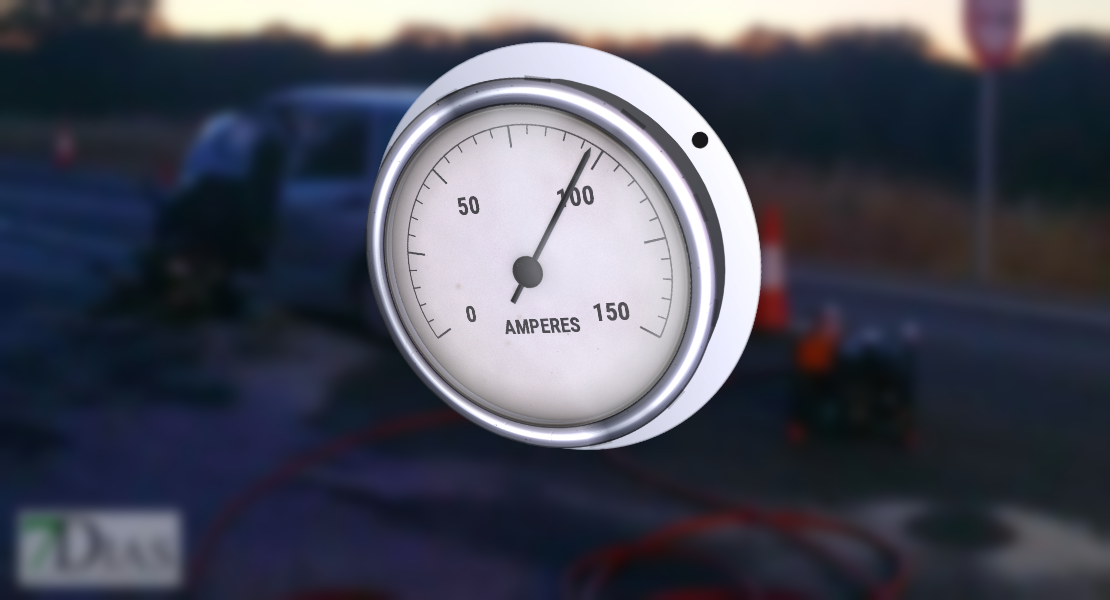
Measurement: 97.5 A
